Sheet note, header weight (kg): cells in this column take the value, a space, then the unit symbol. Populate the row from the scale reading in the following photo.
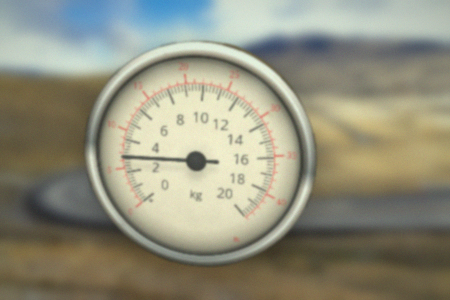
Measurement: 3 kg
